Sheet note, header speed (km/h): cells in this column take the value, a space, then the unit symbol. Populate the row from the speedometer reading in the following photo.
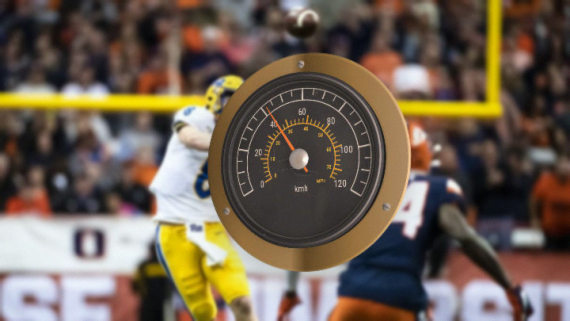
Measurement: 42.5 km/h
